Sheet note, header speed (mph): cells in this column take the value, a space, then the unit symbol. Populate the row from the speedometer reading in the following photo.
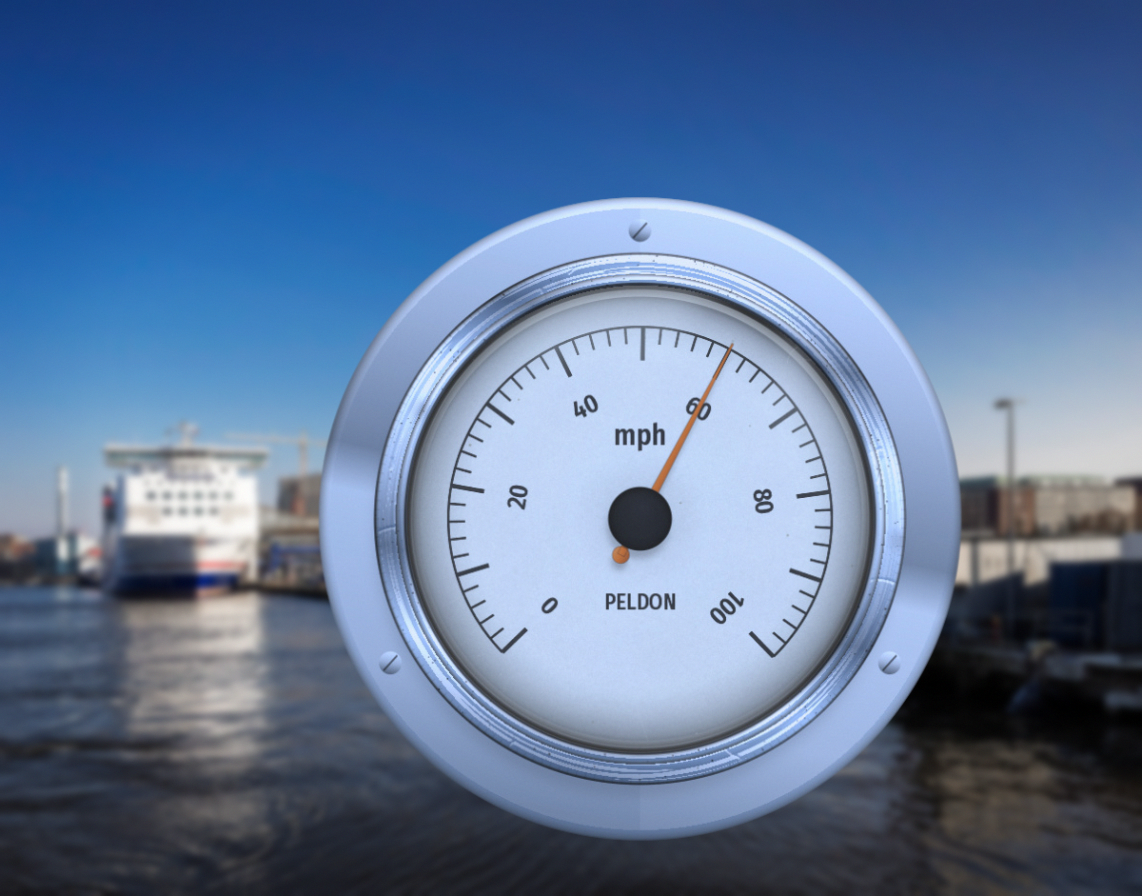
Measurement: 60 mph
